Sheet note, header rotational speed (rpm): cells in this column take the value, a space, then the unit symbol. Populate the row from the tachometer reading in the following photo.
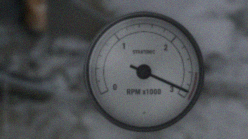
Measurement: 2900 rpm
